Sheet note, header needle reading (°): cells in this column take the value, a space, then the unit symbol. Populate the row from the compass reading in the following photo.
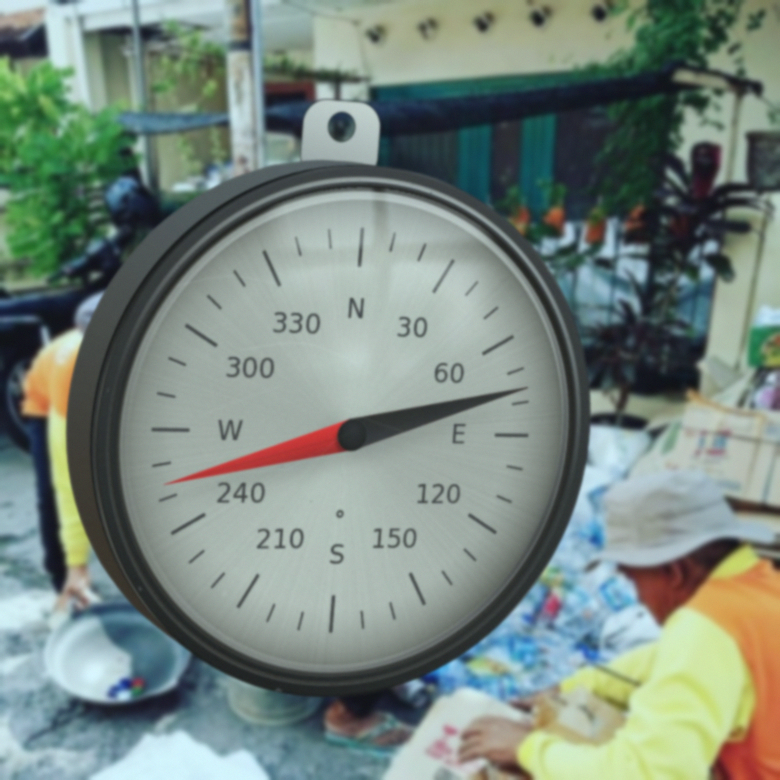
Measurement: 255 °
